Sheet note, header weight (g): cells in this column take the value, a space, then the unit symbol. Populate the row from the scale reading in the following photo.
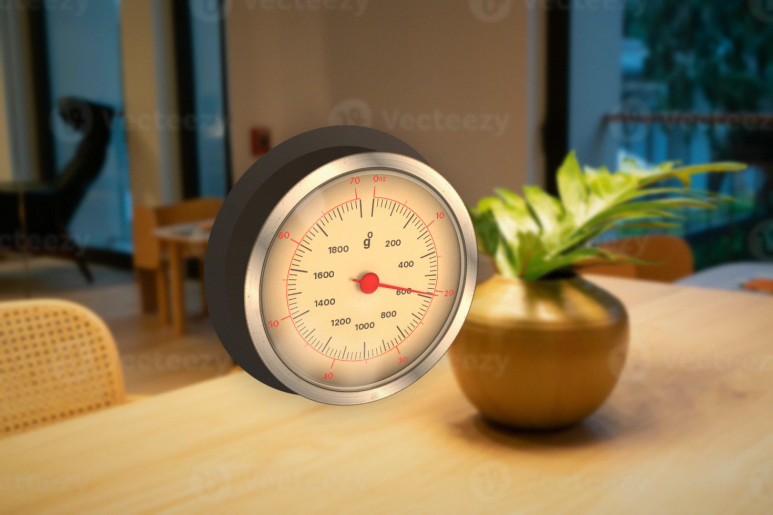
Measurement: 580 g
